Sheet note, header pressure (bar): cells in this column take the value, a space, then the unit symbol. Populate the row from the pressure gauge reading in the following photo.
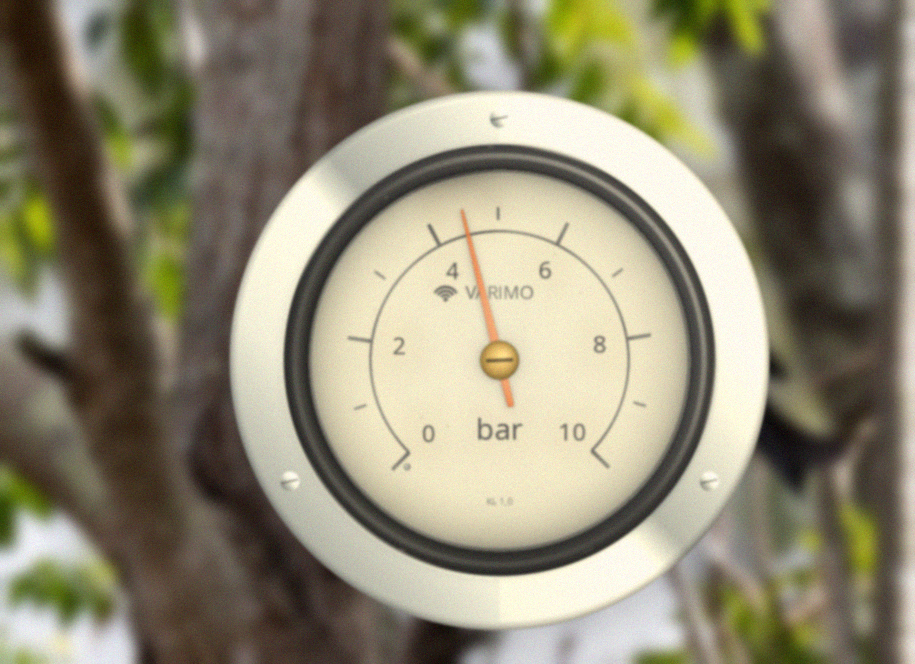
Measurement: 4.5 bar
